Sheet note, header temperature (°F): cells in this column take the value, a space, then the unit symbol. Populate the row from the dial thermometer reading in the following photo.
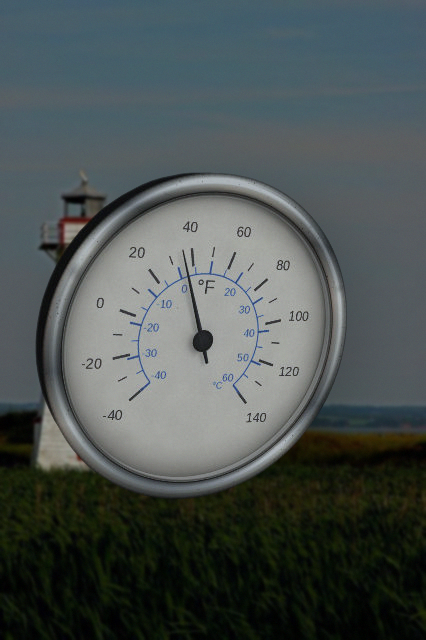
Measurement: 35 °F
